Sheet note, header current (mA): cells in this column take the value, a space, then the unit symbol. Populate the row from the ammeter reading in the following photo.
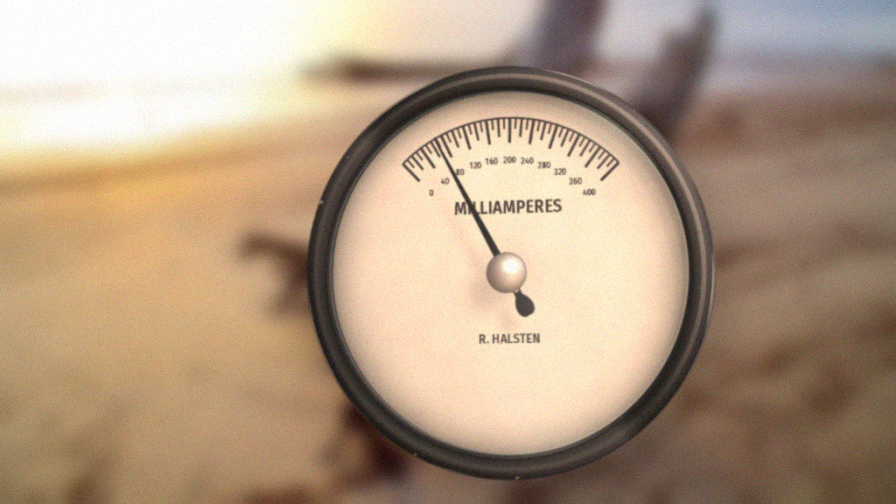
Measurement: 70 mA
